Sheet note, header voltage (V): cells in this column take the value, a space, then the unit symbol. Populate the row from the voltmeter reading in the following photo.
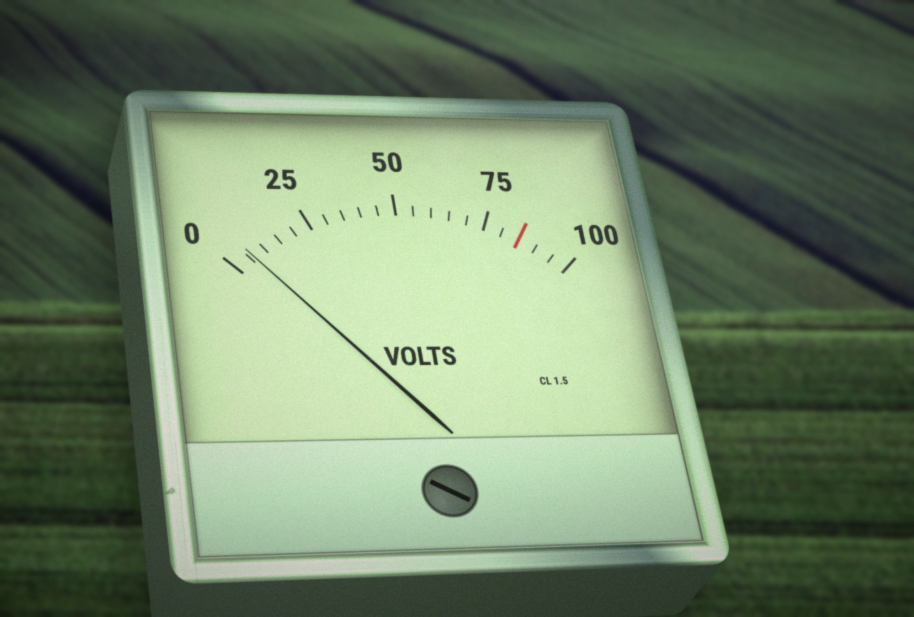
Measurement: 5 V
